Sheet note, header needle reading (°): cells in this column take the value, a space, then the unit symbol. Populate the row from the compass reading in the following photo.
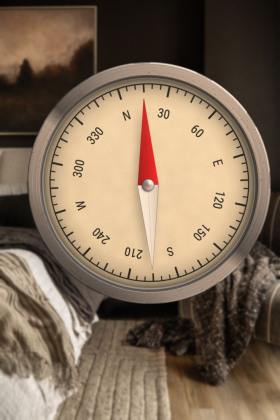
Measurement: 15 °
